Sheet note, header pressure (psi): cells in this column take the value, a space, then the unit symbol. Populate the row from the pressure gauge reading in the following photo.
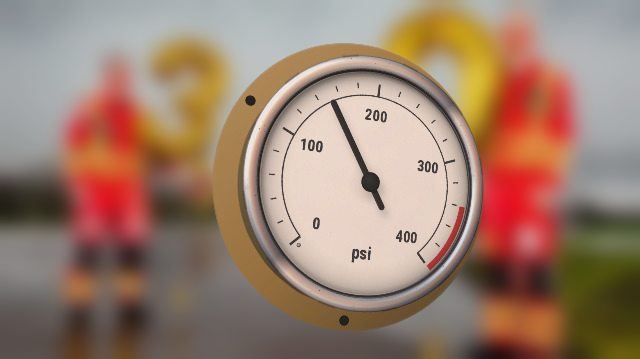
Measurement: 150 psi
